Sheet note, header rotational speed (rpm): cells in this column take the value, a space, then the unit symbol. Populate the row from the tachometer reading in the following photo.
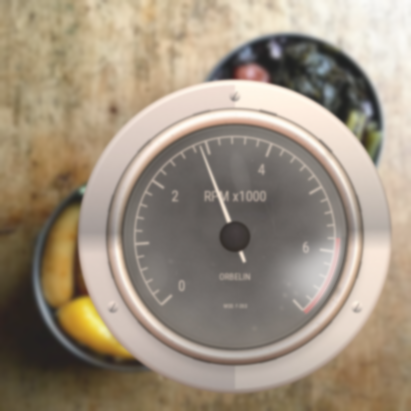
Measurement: 2900 rpm
